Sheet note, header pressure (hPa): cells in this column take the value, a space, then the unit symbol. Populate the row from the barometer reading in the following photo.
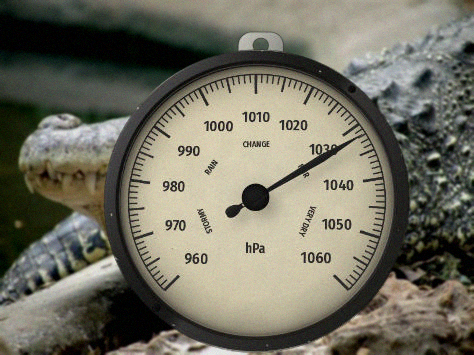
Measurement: 1032 hPa
